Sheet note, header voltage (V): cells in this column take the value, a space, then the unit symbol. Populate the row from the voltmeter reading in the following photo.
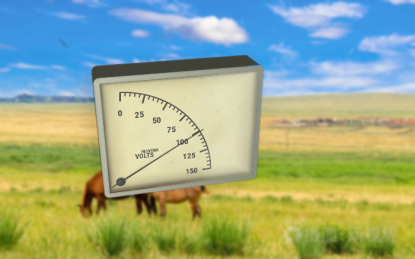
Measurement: 100 V
